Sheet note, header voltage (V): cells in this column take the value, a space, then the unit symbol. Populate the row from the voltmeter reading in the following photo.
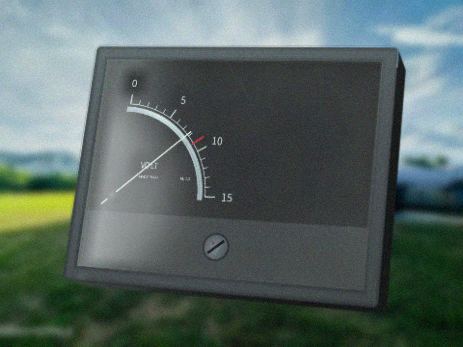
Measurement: 8 V
